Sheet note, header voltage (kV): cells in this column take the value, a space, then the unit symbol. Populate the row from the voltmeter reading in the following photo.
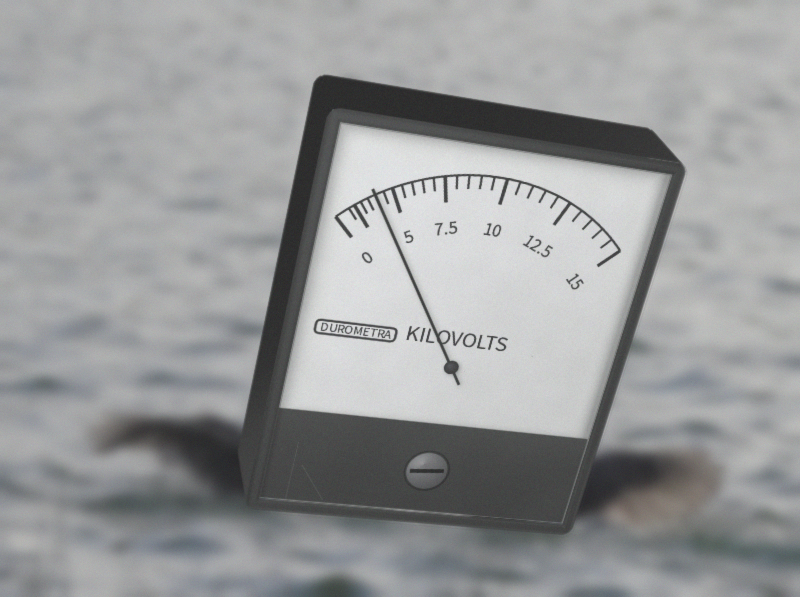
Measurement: 4 kV
